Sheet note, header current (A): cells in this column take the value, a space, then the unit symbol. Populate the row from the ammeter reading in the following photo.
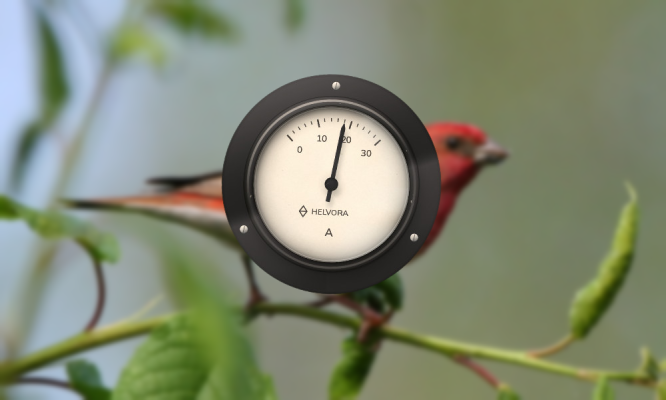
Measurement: 18 A
